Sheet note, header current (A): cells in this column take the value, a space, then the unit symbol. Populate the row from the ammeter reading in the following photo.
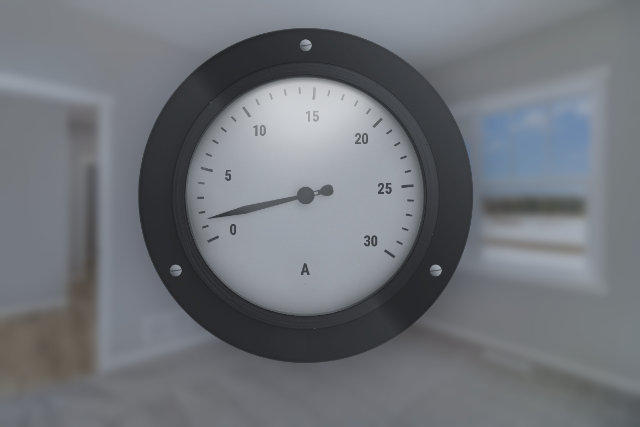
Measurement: 1.5 A
